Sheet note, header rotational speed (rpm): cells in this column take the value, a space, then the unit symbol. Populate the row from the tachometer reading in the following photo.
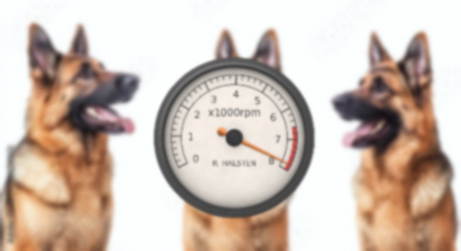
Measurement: 7800 rpm
